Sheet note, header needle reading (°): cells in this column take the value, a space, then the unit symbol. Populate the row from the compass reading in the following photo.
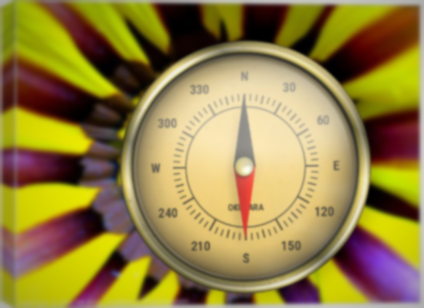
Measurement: 180 °
